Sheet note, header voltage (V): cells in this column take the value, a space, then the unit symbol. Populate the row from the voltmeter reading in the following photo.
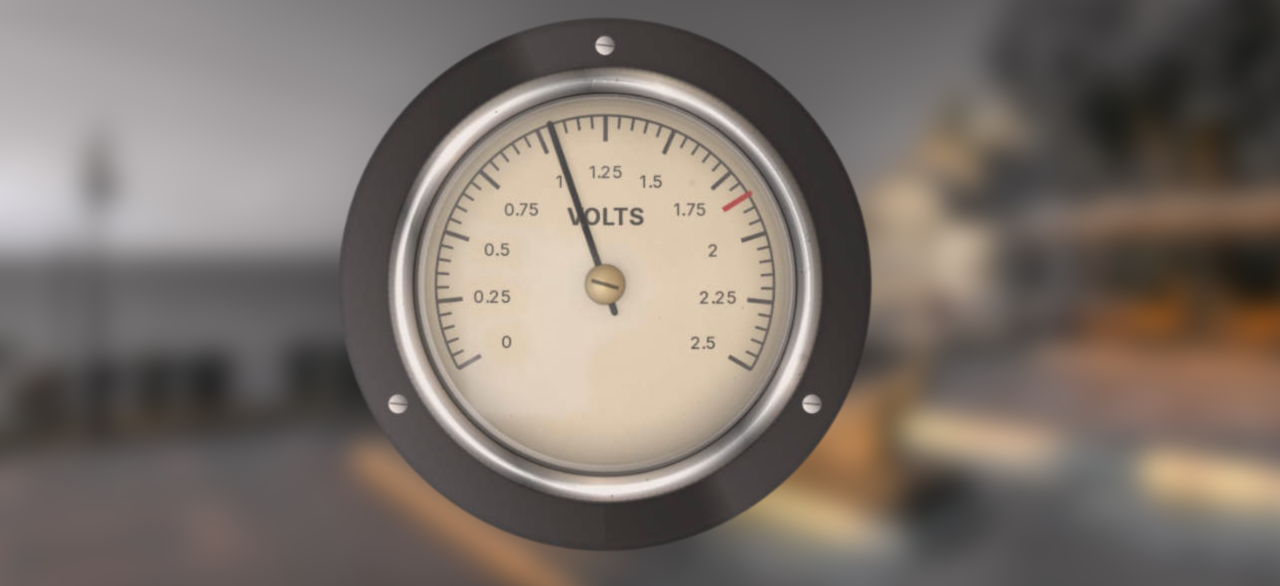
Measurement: 1.05 V
